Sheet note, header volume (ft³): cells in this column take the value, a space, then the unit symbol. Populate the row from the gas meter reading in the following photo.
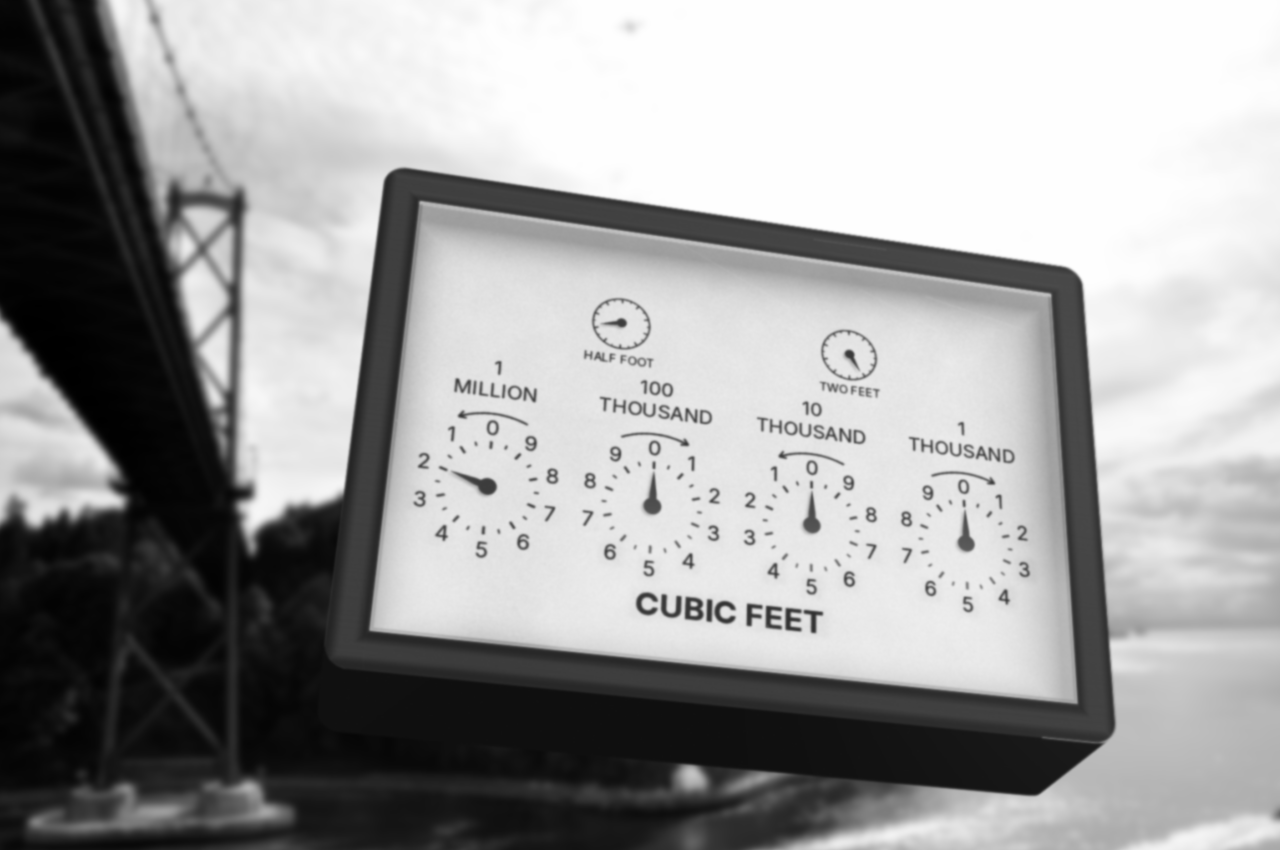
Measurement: 200000 ft³
